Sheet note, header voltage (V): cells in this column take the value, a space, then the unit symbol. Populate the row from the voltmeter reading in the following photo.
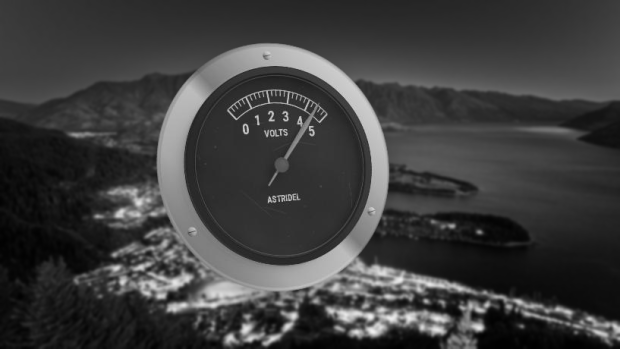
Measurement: 4.4 V
